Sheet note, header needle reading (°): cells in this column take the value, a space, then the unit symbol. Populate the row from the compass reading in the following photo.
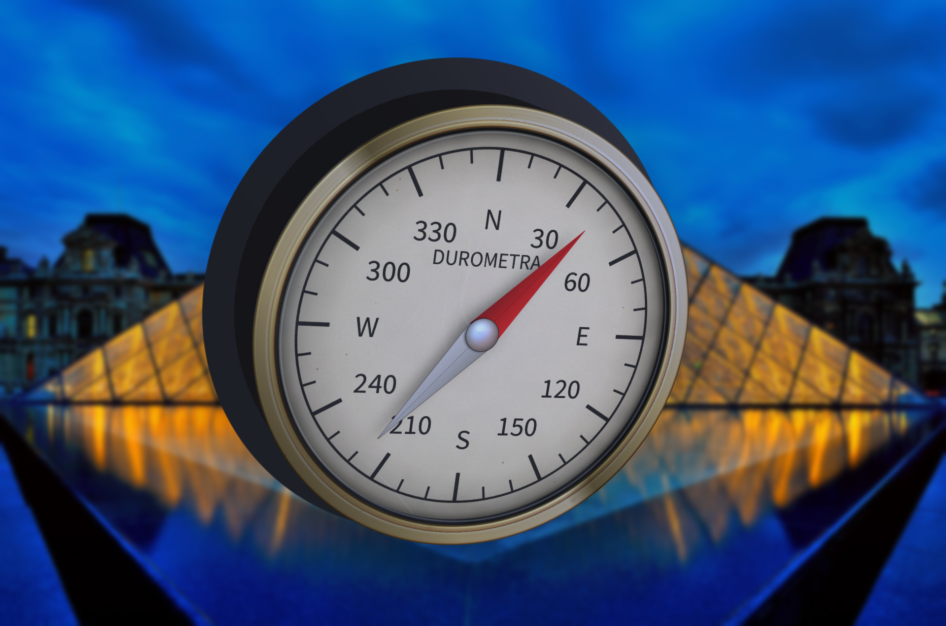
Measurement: 40 °
